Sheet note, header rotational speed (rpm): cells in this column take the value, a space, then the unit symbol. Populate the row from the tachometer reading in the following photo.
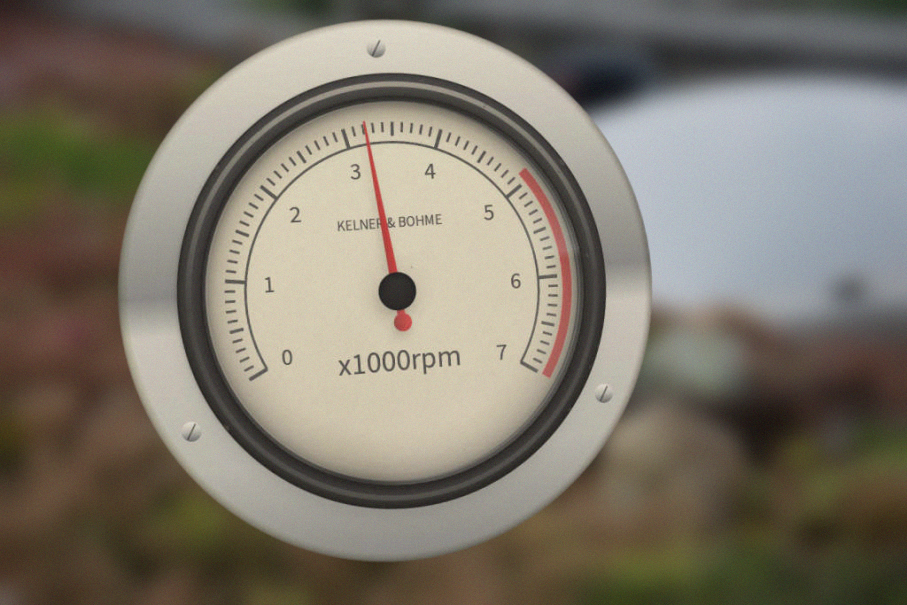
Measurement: 3200 rpm
